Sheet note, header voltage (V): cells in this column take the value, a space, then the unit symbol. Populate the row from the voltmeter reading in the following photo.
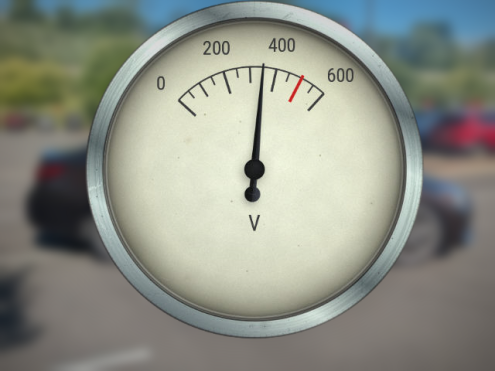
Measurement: 350 V
